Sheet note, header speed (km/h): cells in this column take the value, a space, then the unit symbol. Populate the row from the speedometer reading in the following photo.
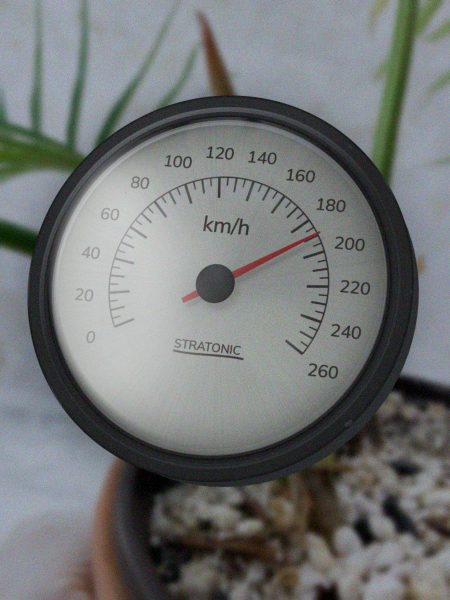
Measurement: 190 km/h
